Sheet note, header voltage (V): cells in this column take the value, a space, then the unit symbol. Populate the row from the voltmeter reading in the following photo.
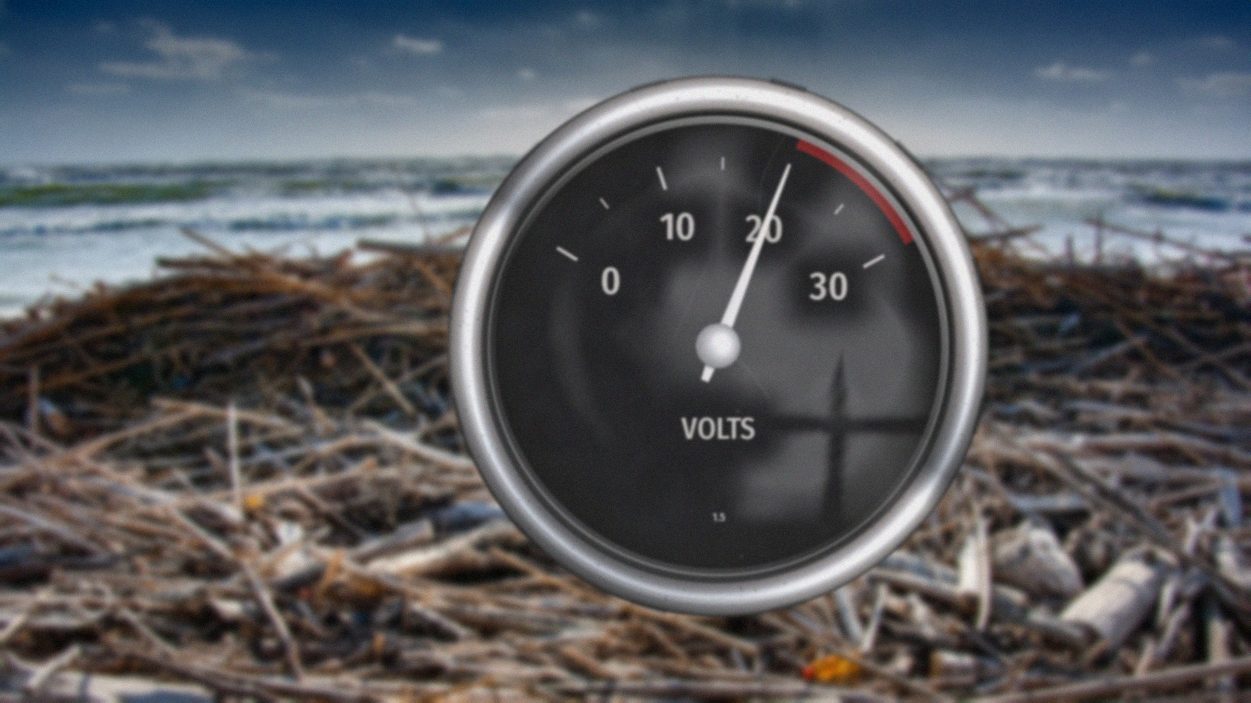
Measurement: 20 V
